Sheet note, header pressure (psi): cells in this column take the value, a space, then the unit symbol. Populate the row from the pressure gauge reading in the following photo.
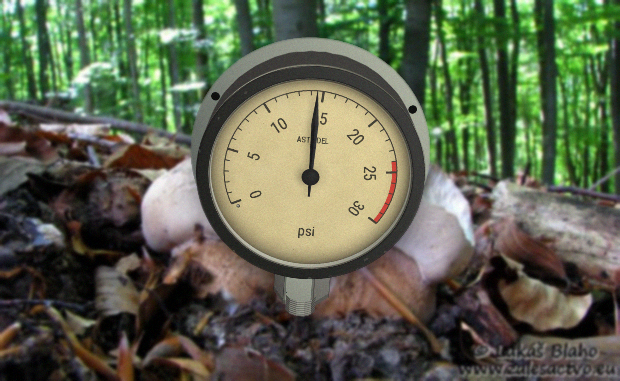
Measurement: 14.5 psi
